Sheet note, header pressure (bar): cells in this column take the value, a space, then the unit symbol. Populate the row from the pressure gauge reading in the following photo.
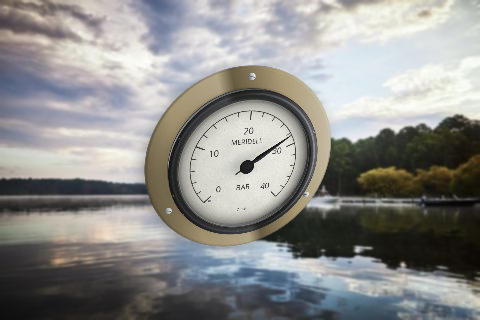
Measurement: 28 bar
